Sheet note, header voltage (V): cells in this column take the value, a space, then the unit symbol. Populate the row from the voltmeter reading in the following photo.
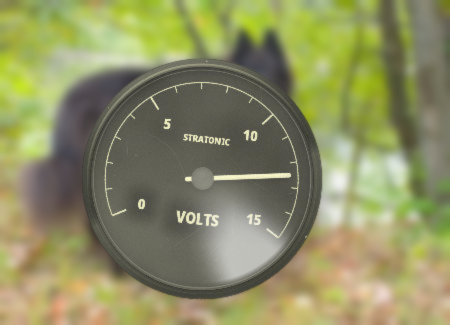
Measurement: 12.5 V
